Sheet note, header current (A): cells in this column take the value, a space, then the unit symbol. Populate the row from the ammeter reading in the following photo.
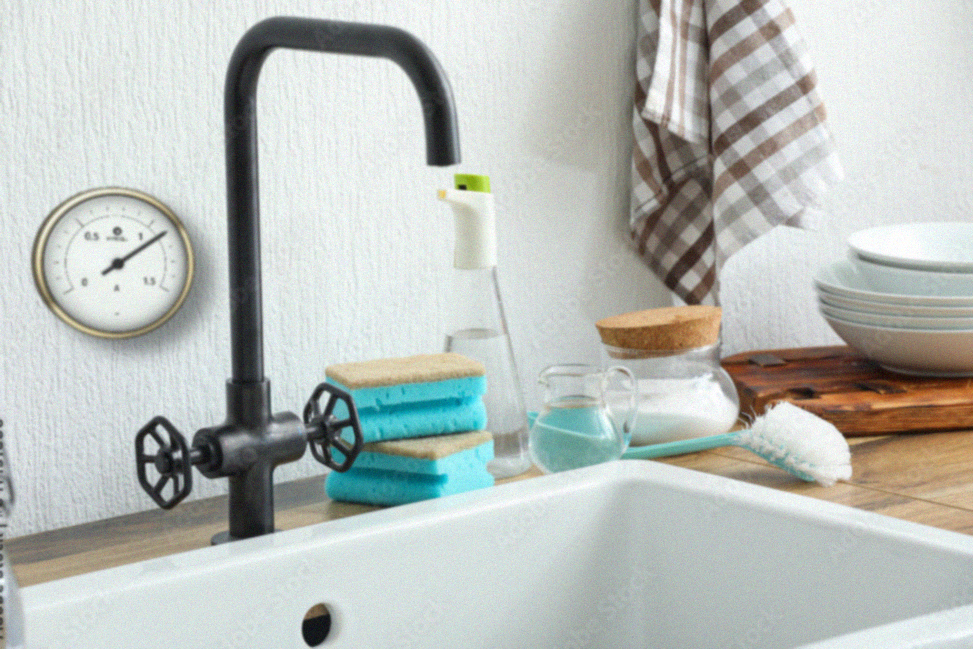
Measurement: 1.1 A
